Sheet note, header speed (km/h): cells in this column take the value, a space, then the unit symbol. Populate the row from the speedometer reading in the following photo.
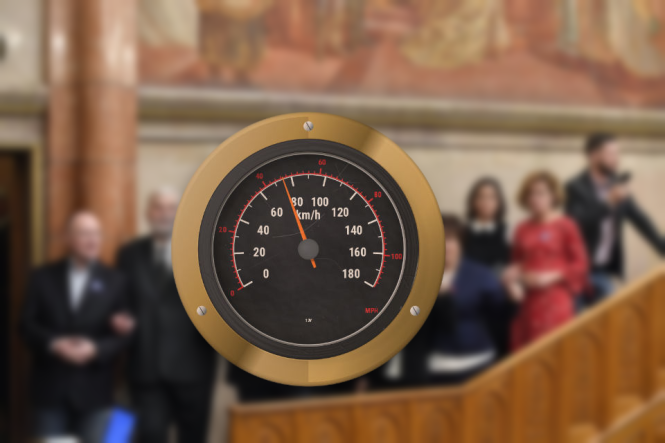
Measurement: 75 km/h
